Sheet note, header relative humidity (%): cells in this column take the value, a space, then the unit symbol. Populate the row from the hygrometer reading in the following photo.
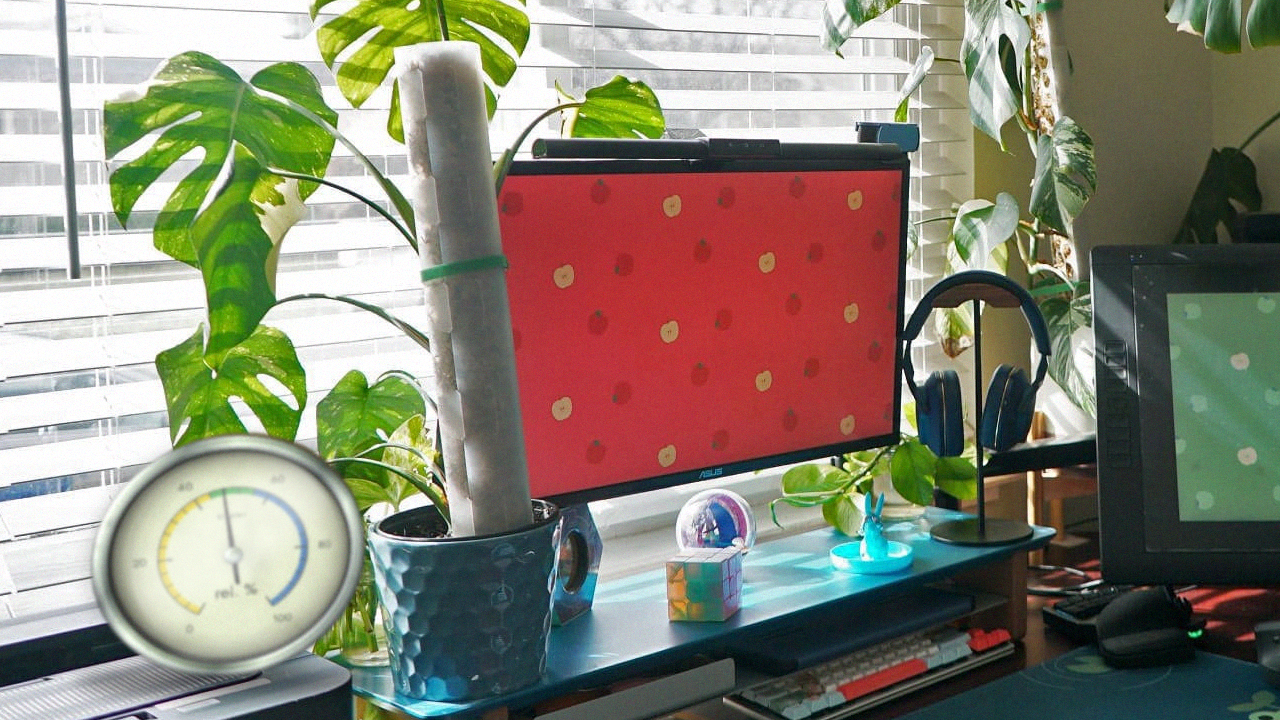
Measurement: 48 %
